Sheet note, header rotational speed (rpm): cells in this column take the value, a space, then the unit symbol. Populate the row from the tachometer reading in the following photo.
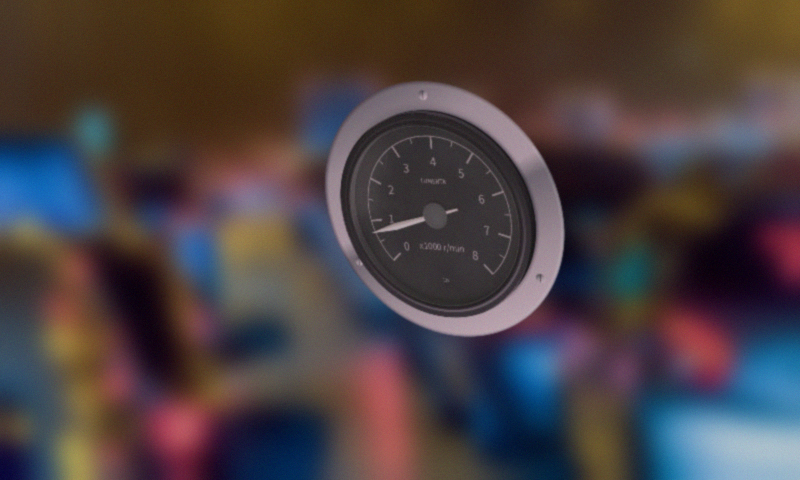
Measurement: 750 rpm
